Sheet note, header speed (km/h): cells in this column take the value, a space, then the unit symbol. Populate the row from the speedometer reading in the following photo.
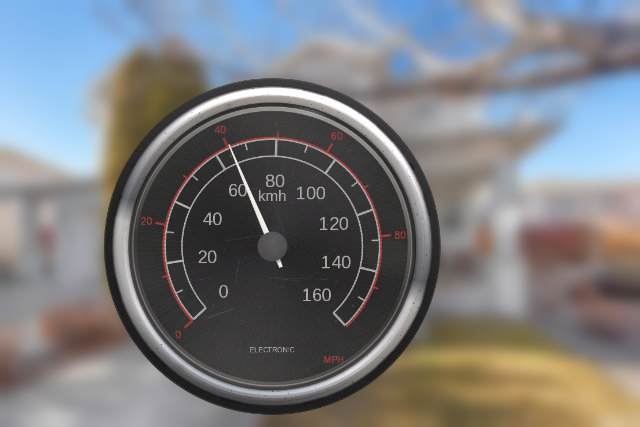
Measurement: 65 km/h
